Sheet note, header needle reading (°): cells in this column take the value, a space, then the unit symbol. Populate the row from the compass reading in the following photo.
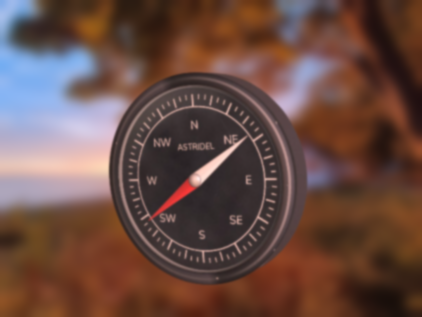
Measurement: 235 °
